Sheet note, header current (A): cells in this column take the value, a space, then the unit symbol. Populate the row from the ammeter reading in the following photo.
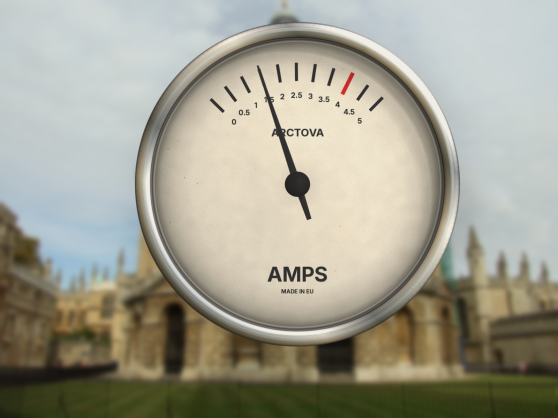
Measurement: 1.5 A
